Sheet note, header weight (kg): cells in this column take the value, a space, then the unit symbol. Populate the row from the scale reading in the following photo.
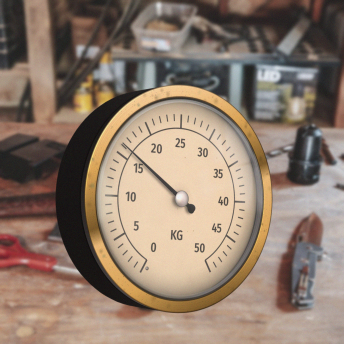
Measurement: 16 kg
